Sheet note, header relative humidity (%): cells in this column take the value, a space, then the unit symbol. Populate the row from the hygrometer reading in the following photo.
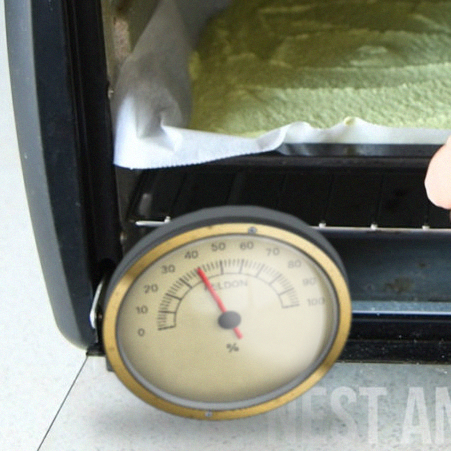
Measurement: 40 %
